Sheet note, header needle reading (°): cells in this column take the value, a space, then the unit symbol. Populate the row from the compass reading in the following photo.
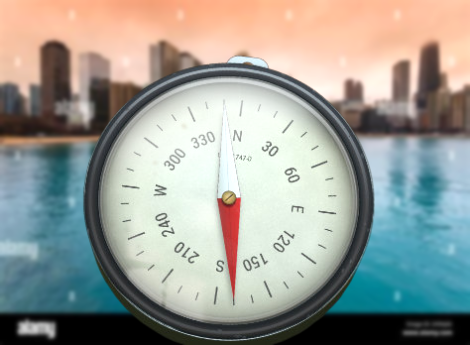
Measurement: 170 °
